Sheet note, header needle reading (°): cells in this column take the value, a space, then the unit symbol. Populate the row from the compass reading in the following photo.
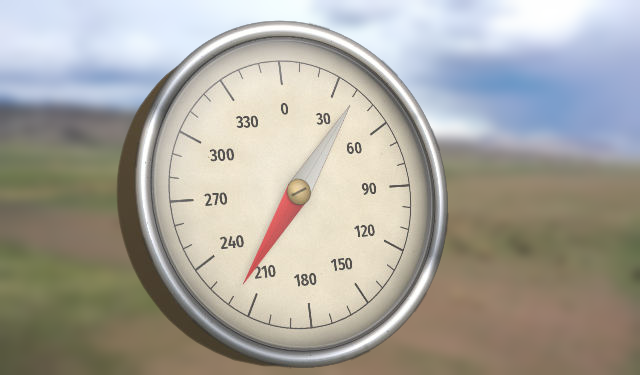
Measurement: 220 °
